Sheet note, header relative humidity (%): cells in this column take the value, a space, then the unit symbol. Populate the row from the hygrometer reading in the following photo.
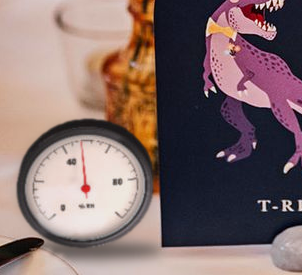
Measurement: 48 %
